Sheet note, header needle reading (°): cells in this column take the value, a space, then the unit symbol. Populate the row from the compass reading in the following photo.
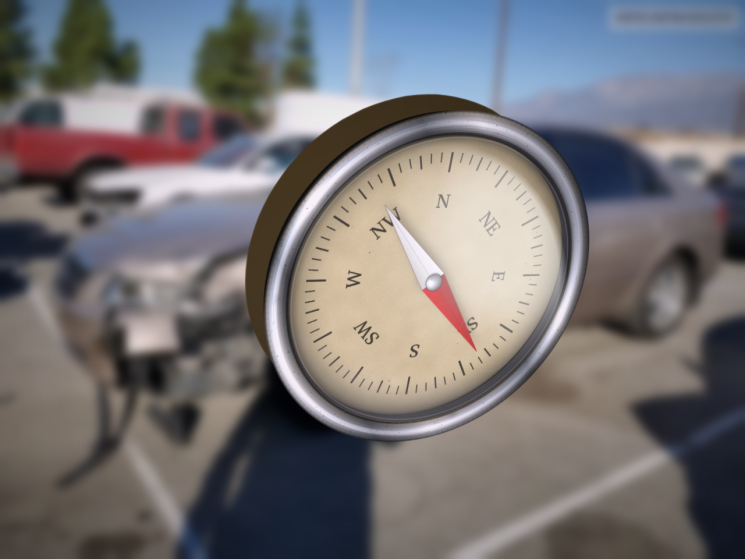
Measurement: 140 °
